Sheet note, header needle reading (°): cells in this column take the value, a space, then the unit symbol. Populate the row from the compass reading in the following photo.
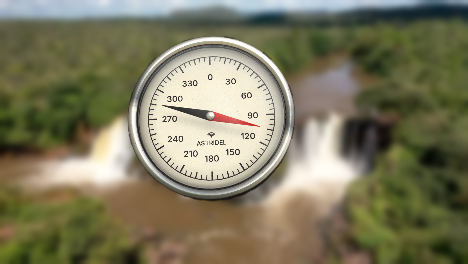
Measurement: 105 °
